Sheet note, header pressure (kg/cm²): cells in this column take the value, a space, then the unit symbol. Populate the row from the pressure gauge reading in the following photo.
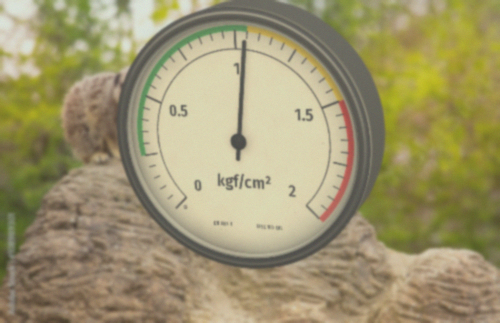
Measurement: 1.05 kg/cm²
